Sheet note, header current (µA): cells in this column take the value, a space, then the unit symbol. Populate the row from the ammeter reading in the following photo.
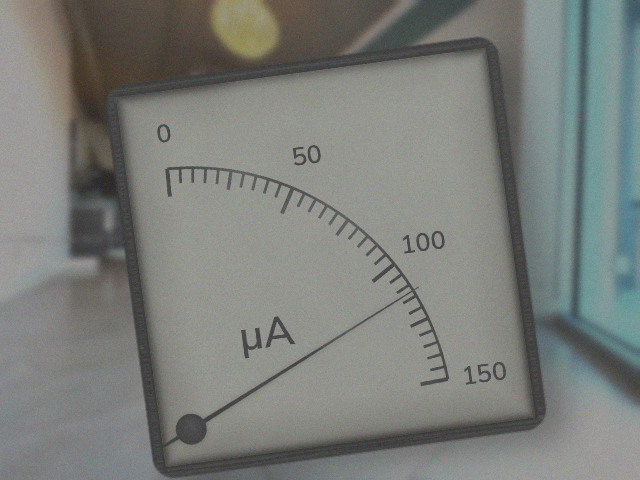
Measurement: 112.5 µA
